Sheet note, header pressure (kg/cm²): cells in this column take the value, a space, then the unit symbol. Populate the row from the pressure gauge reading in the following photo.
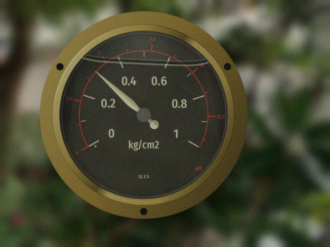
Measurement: 0.3 kg/cm²
